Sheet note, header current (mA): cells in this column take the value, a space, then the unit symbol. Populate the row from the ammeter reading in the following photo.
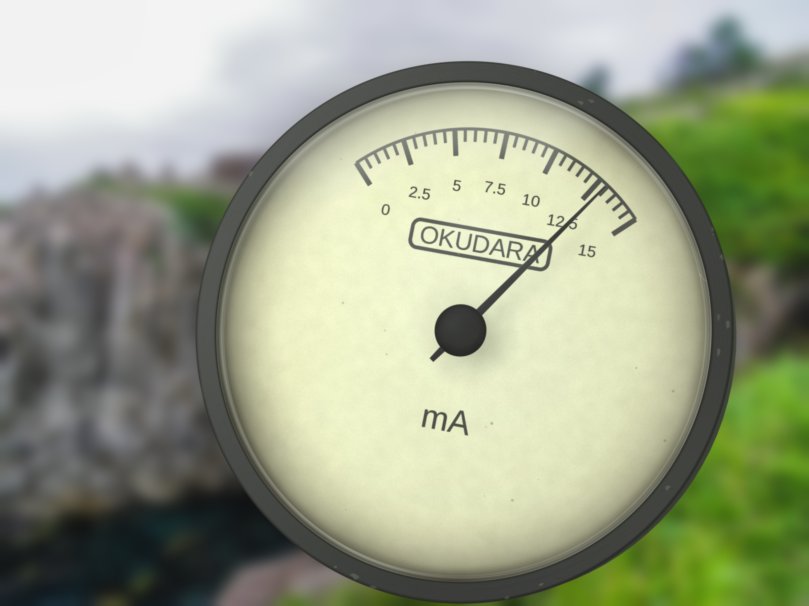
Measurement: 13 mA
